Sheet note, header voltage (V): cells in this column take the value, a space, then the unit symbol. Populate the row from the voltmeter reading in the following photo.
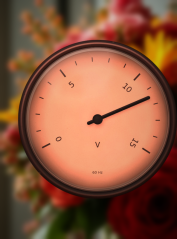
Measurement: 11.5 V
